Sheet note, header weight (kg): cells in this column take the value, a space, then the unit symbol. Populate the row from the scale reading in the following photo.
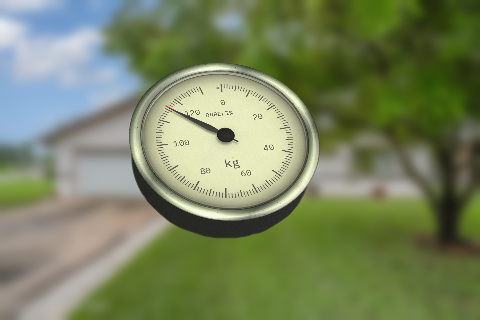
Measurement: 115 kg
